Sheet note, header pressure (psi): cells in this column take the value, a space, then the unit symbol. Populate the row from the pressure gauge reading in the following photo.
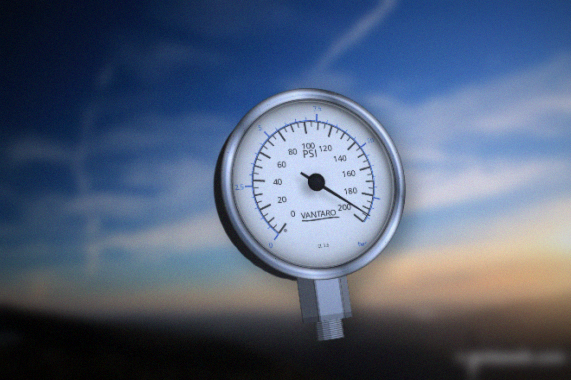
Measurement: 195 psi
